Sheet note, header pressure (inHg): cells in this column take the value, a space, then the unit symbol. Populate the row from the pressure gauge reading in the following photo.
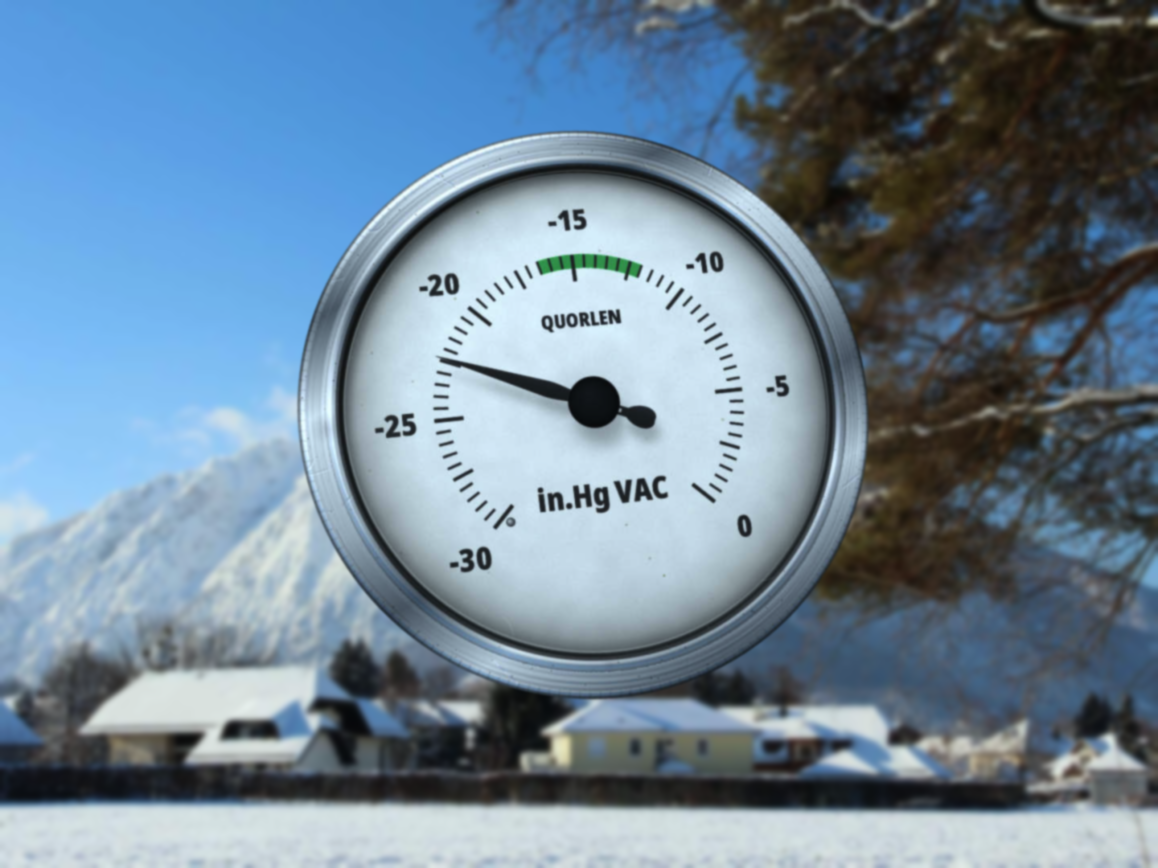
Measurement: -22.5 inHg
